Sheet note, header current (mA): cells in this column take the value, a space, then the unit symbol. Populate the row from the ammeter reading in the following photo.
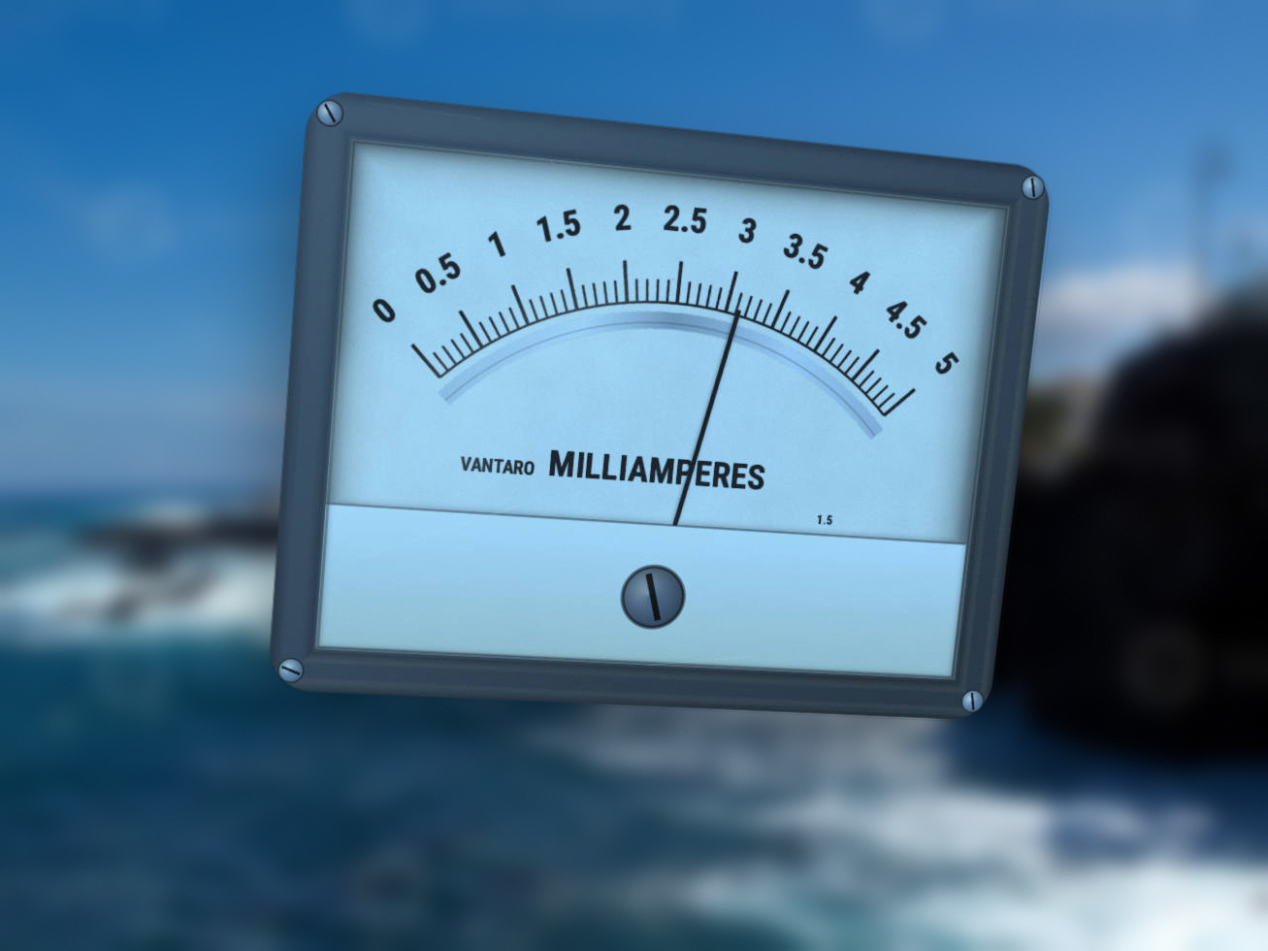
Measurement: 3.1 mA
